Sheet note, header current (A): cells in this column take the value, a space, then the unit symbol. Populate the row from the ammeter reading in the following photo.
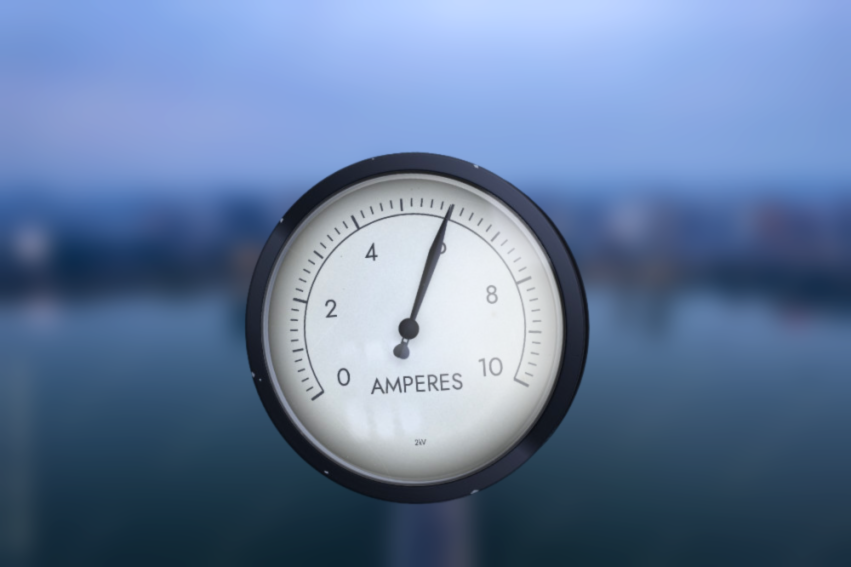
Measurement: 6 A
